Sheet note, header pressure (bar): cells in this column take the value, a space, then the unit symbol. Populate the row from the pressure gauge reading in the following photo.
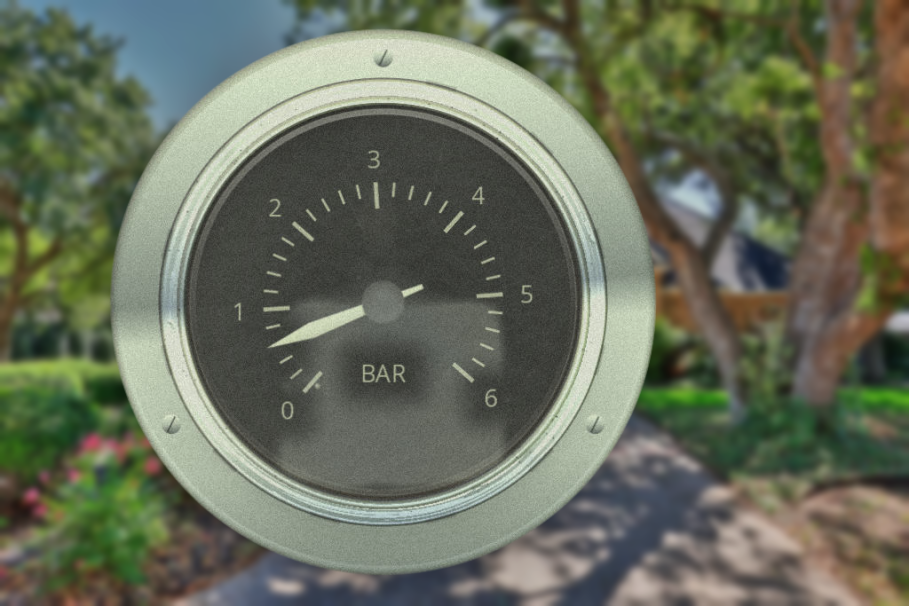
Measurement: 0.6 bar
